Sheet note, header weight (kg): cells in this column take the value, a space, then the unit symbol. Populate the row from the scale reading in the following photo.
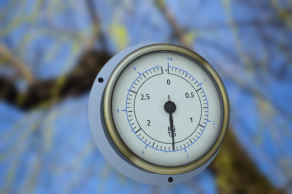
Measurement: 1.5 kg
